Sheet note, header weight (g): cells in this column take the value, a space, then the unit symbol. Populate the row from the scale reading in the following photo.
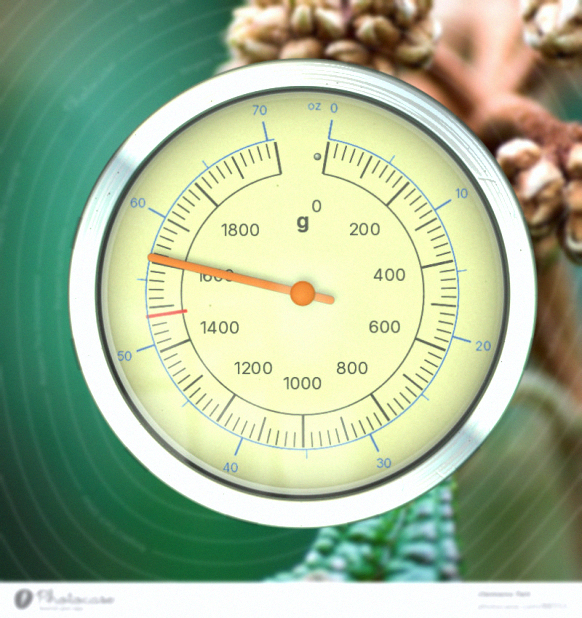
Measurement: 1610 g
